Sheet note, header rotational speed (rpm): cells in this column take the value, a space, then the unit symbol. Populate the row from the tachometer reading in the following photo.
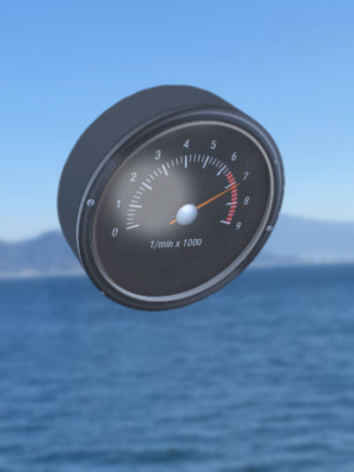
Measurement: 7000 rpm
